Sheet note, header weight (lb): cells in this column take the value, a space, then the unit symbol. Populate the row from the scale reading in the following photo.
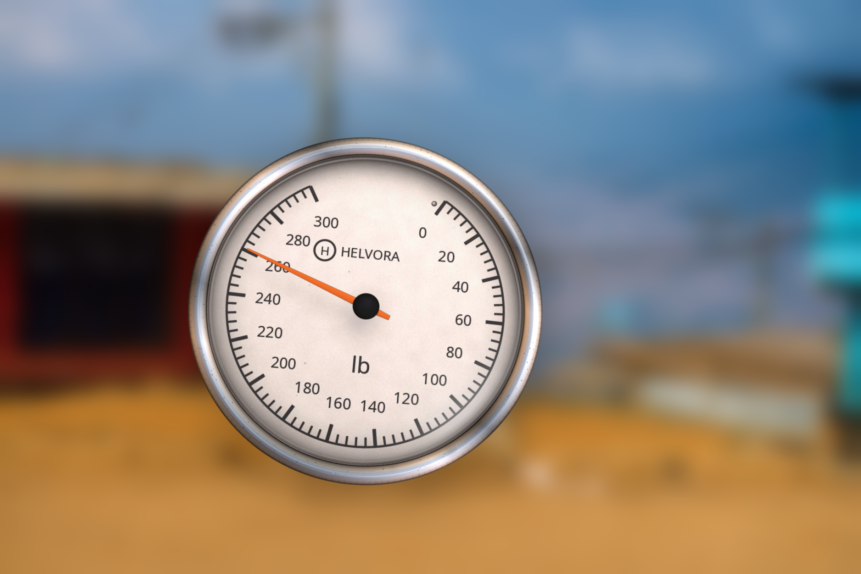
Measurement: 260 lb
